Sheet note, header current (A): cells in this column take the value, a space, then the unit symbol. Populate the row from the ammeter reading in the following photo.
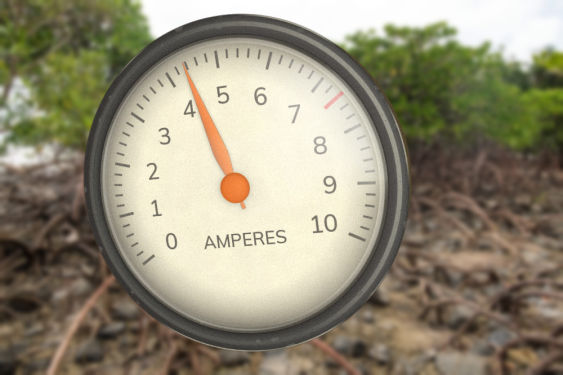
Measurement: 4.4 A
